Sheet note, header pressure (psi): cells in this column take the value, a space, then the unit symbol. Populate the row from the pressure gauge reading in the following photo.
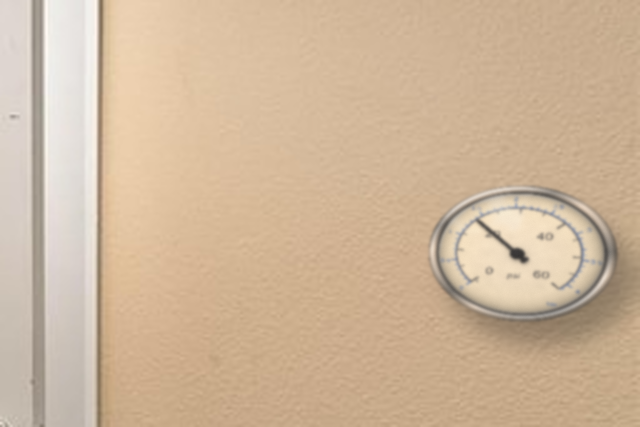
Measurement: 20 psi
